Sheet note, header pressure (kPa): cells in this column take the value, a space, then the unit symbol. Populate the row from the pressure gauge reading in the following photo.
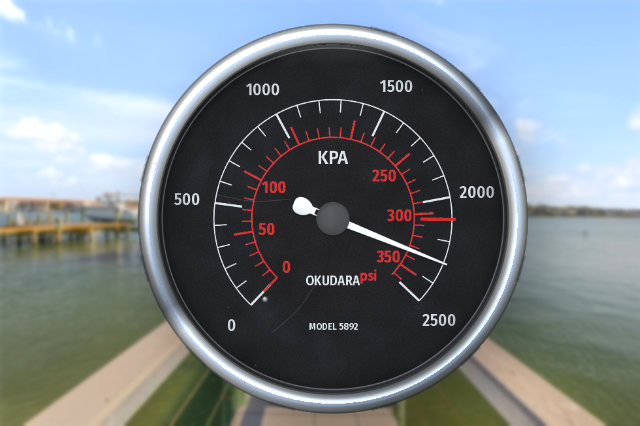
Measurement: 2300 kPa
